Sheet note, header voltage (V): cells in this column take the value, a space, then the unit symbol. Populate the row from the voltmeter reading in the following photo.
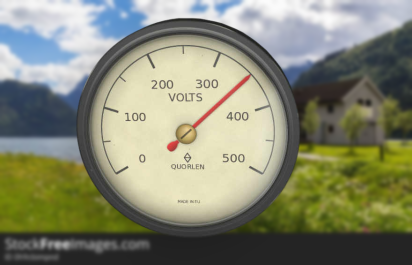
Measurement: 350 V
